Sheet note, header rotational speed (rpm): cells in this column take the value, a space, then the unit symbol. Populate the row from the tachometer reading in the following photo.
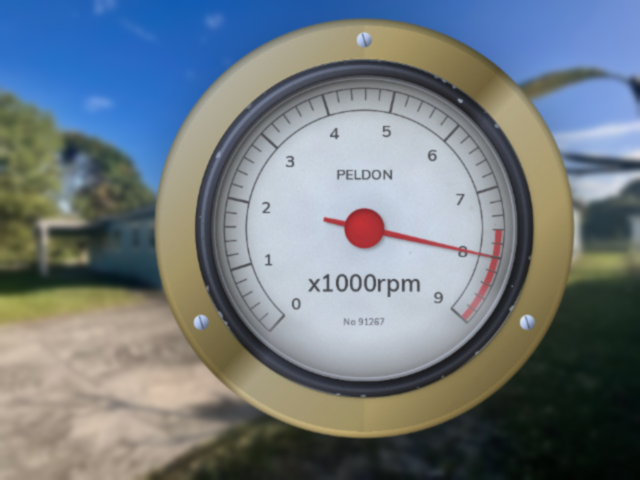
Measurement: 8000 rpm
